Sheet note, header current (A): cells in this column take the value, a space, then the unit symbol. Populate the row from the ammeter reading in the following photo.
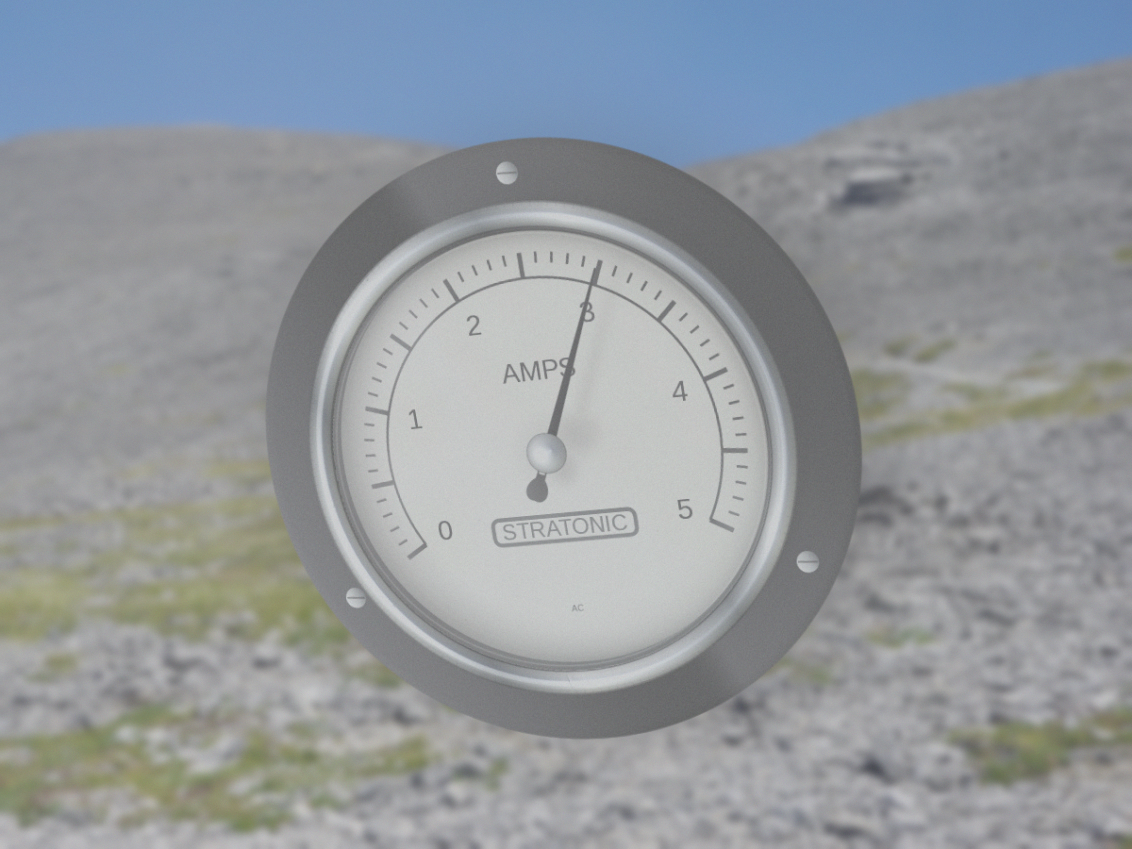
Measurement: 3 A
